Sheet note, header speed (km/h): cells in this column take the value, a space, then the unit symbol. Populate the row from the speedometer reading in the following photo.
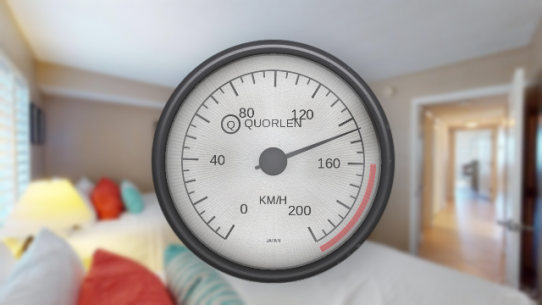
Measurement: 145 km/h
